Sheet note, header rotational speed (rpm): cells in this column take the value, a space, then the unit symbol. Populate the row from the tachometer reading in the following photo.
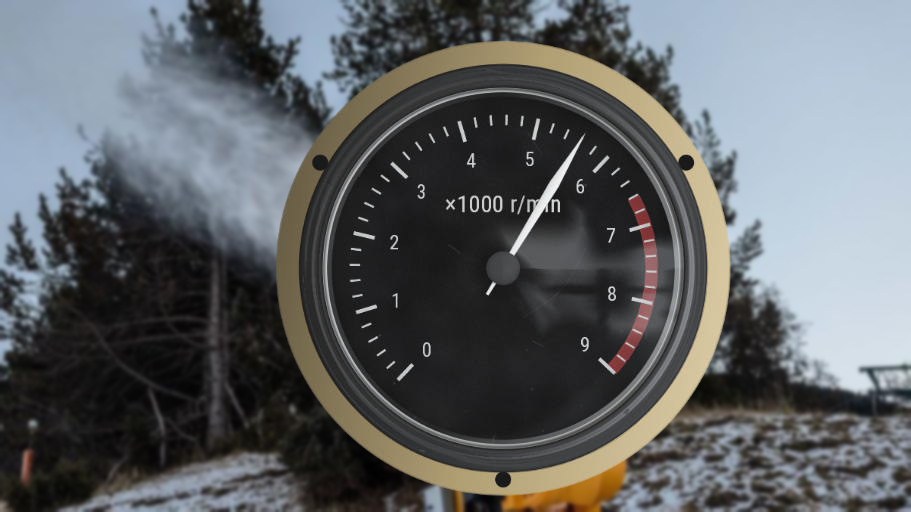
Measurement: 5600 rpm
